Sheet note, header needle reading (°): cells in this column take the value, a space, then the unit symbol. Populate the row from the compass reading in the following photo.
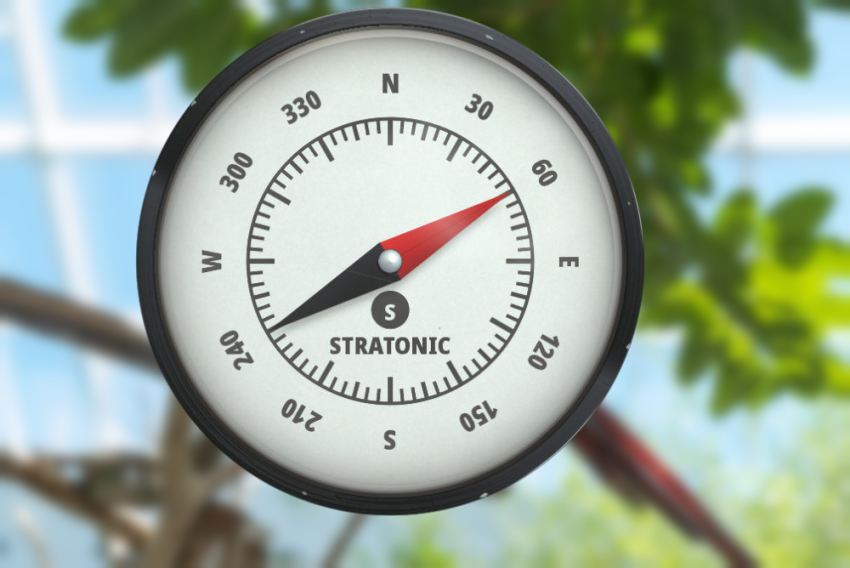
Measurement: 60 °
